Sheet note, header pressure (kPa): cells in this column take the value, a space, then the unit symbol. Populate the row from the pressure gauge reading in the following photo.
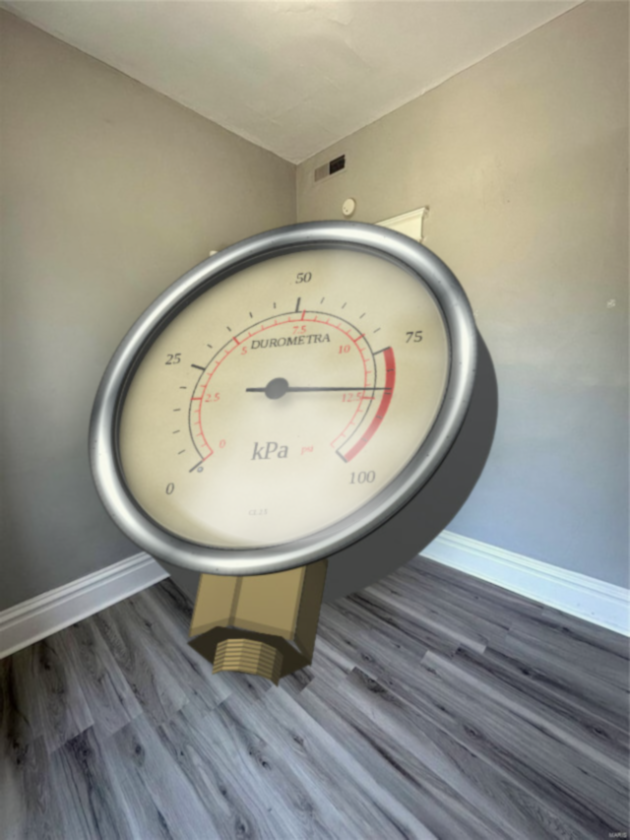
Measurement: 85 kPa
